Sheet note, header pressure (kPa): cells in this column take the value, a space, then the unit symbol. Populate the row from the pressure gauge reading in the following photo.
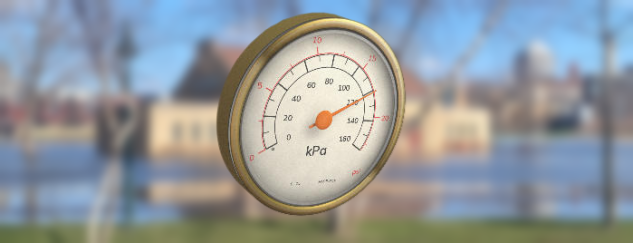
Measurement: 120 kPa
